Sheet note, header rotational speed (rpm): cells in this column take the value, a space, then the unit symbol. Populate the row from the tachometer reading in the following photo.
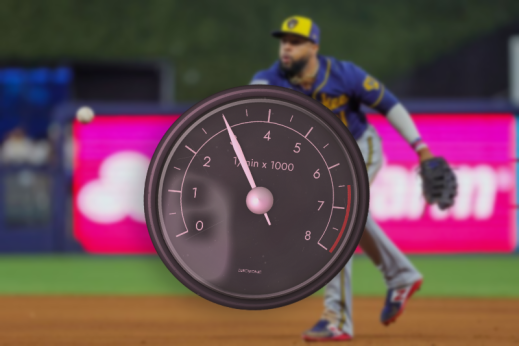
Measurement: 3000 rpm
